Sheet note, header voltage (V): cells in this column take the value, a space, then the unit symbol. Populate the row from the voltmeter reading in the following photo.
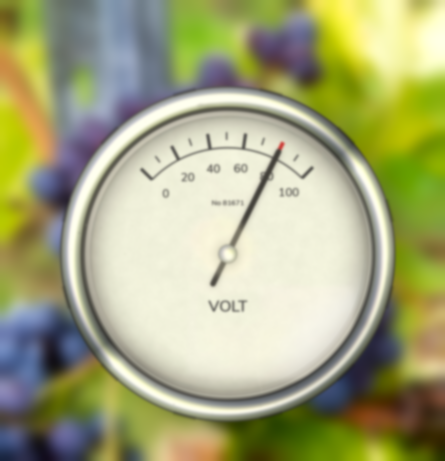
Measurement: 80 V
